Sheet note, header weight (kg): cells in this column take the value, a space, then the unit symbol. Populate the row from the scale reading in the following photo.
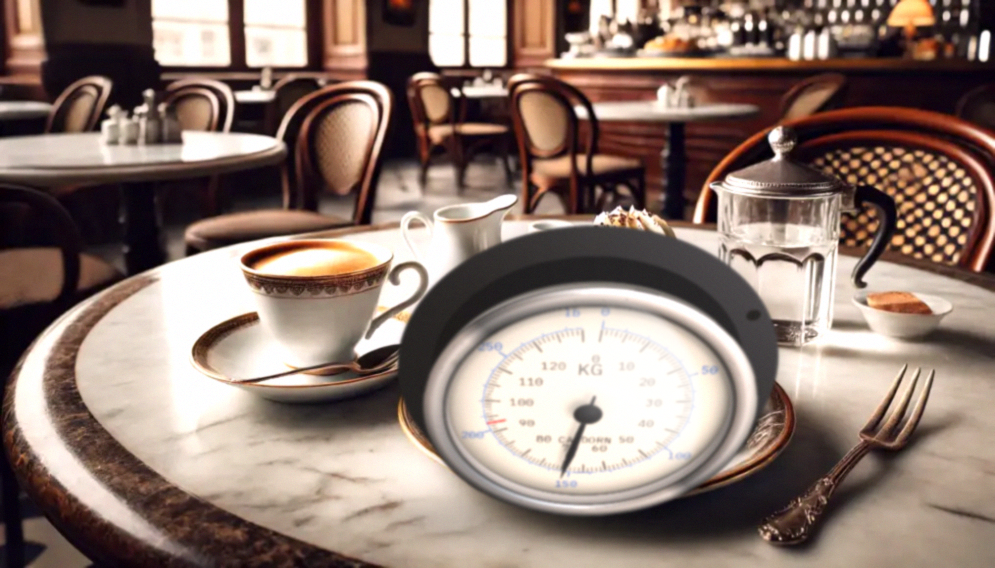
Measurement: 70 kg
